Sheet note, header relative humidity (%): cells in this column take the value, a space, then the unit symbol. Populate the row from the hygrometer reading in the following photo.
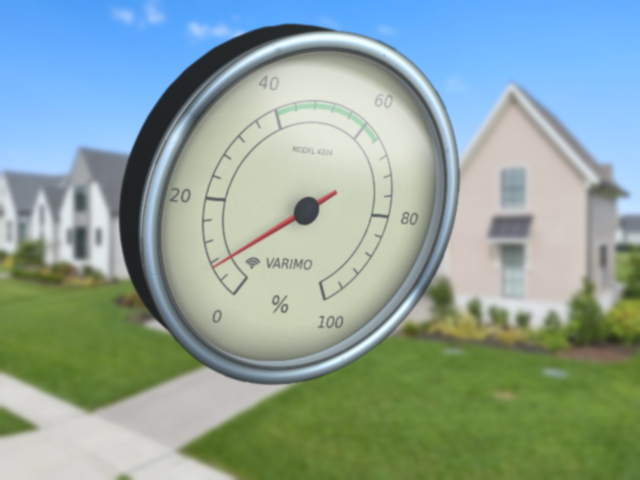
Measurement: 8 %
